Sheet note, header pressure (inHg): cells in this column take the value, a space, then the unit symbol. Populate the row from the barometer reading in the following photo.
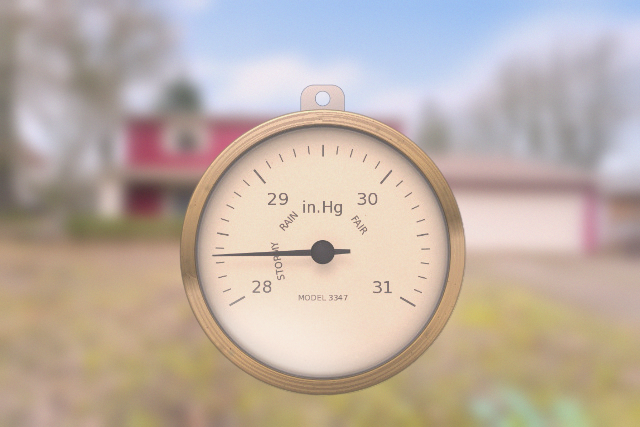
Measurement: 28.35 inHg
